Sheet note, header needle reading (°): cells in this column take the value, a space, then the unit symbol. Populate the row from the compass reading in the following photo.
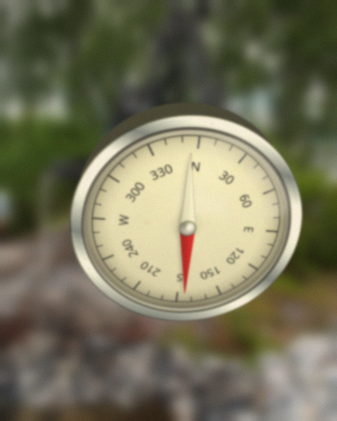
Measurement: 175 °
